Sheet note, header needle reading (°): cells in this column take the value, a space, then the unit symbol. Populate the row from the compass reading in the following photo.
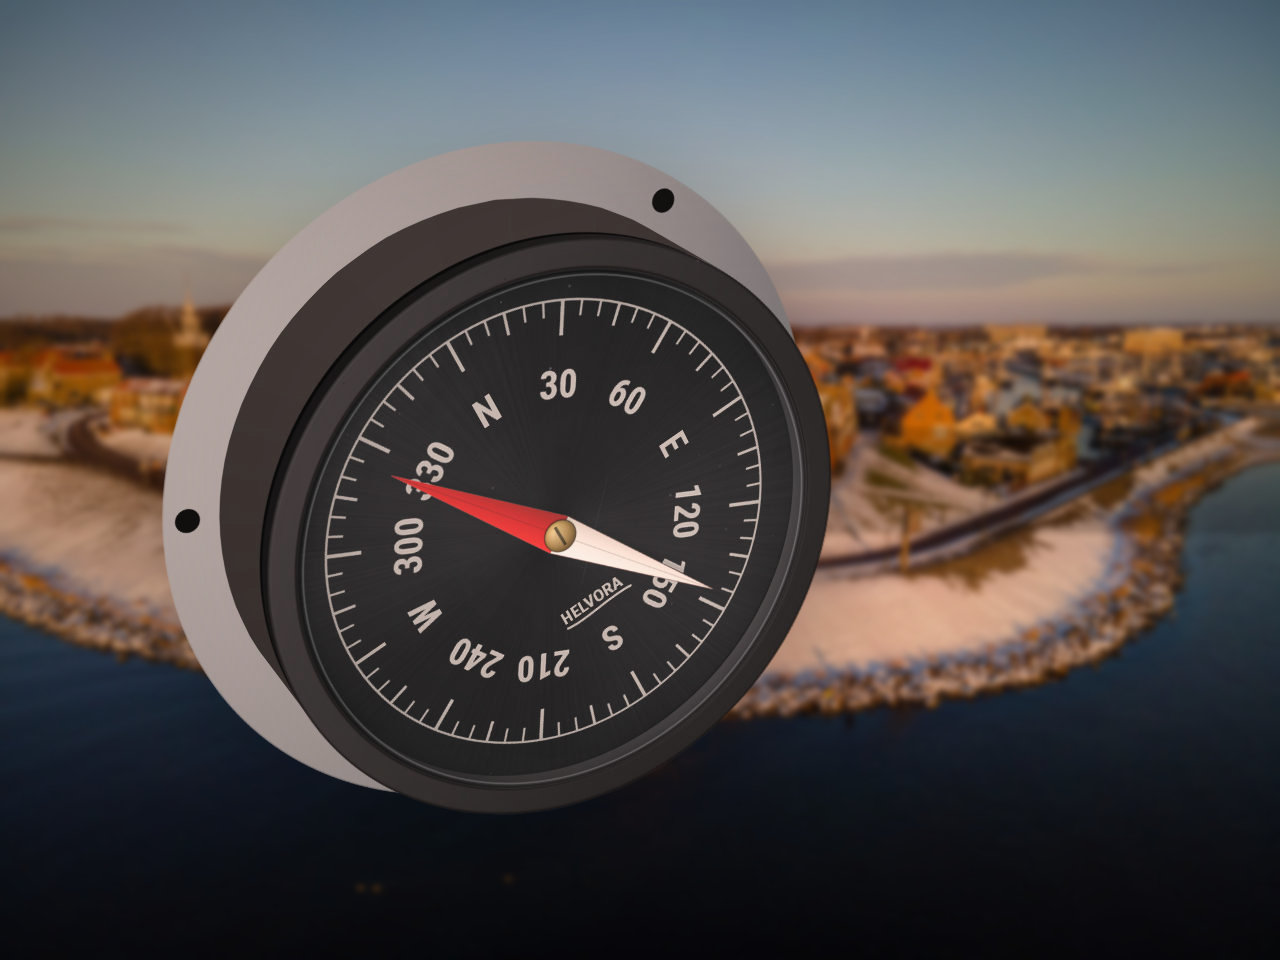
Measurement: 325 °
